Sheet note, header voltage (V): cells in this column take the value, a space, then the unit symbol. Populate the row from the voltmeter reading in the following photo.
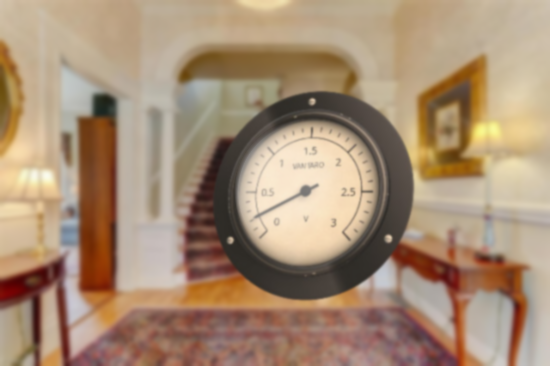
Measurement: 0.2 V
